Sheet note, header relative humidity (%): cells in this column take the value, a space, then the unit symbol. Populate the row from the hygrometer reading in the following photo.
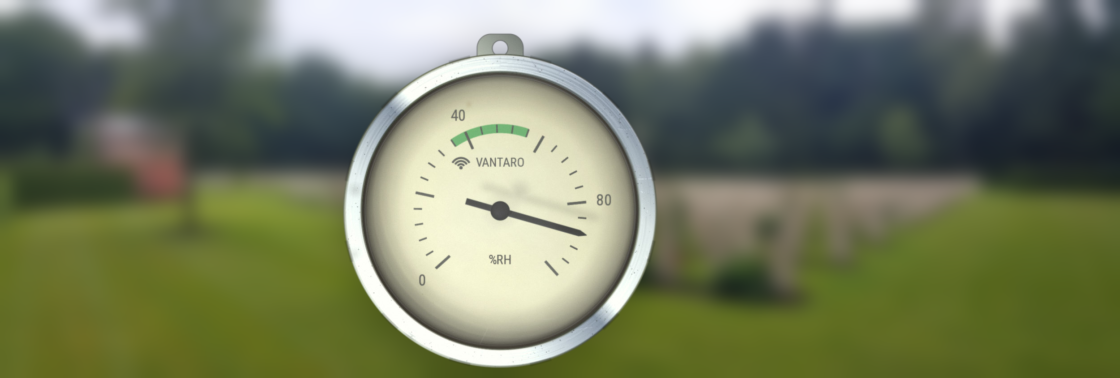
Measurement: 88 %
